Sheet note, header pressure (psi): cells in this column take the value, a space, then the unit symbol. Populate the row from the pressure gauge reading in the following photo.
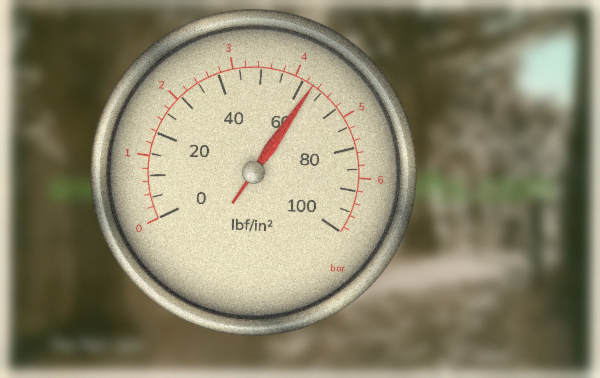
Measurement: 62.5 psi
